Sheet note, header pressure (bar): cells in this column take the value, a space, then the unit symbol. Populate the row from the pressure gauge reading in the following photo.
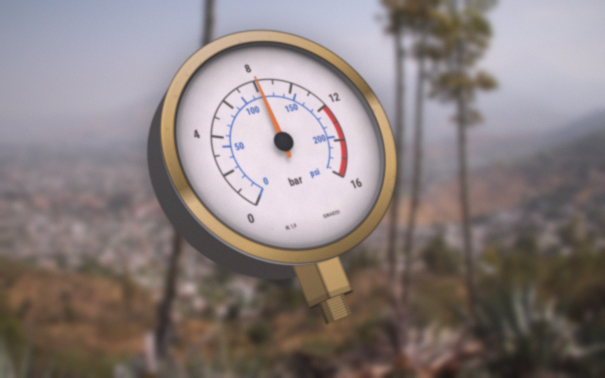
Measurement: 8 bar
